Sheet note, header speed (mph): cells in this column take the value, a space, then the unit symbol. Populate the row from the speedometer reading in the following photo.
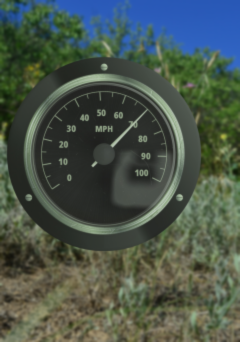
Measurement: 70 mph
